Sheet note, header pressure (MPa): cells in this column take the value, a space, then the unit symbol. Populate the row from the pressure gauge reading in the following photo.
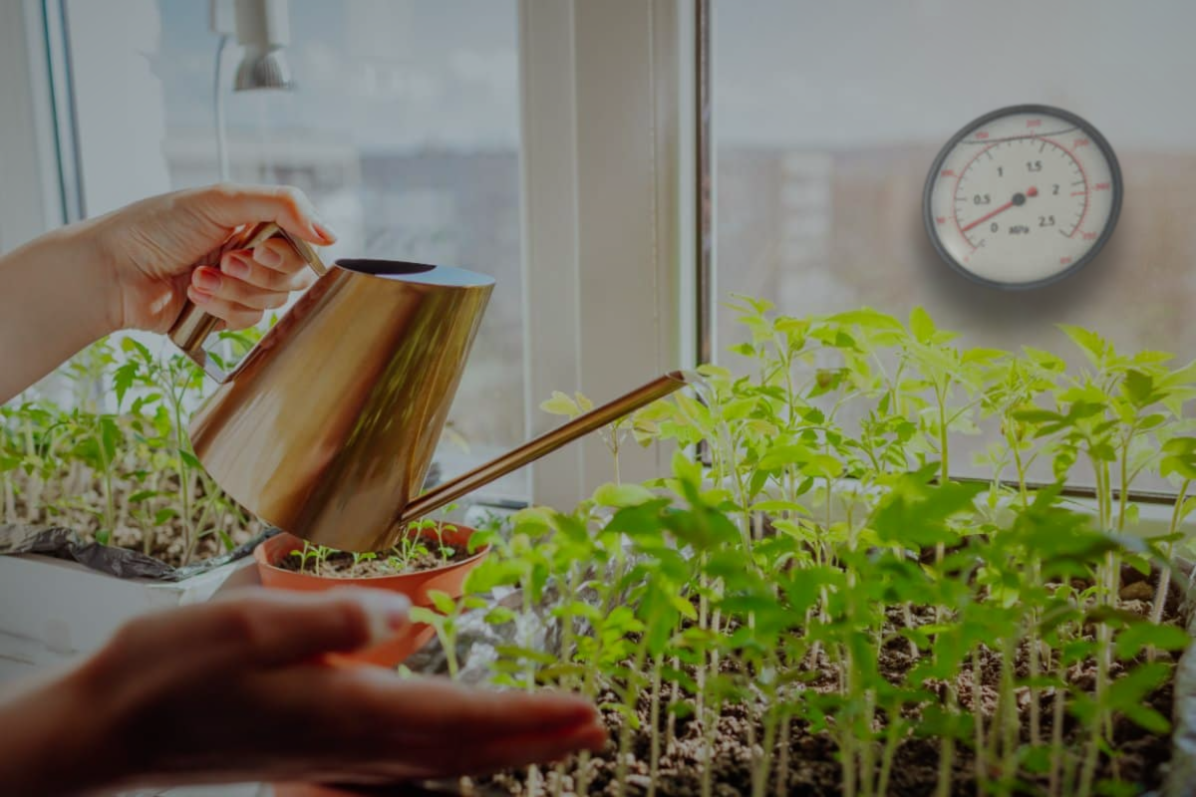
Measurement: 0.2 MPa
